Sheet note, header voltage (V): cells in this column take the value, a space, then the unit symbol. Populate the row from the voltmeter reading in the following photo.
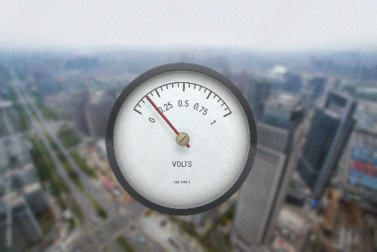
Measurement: 0.15 V
